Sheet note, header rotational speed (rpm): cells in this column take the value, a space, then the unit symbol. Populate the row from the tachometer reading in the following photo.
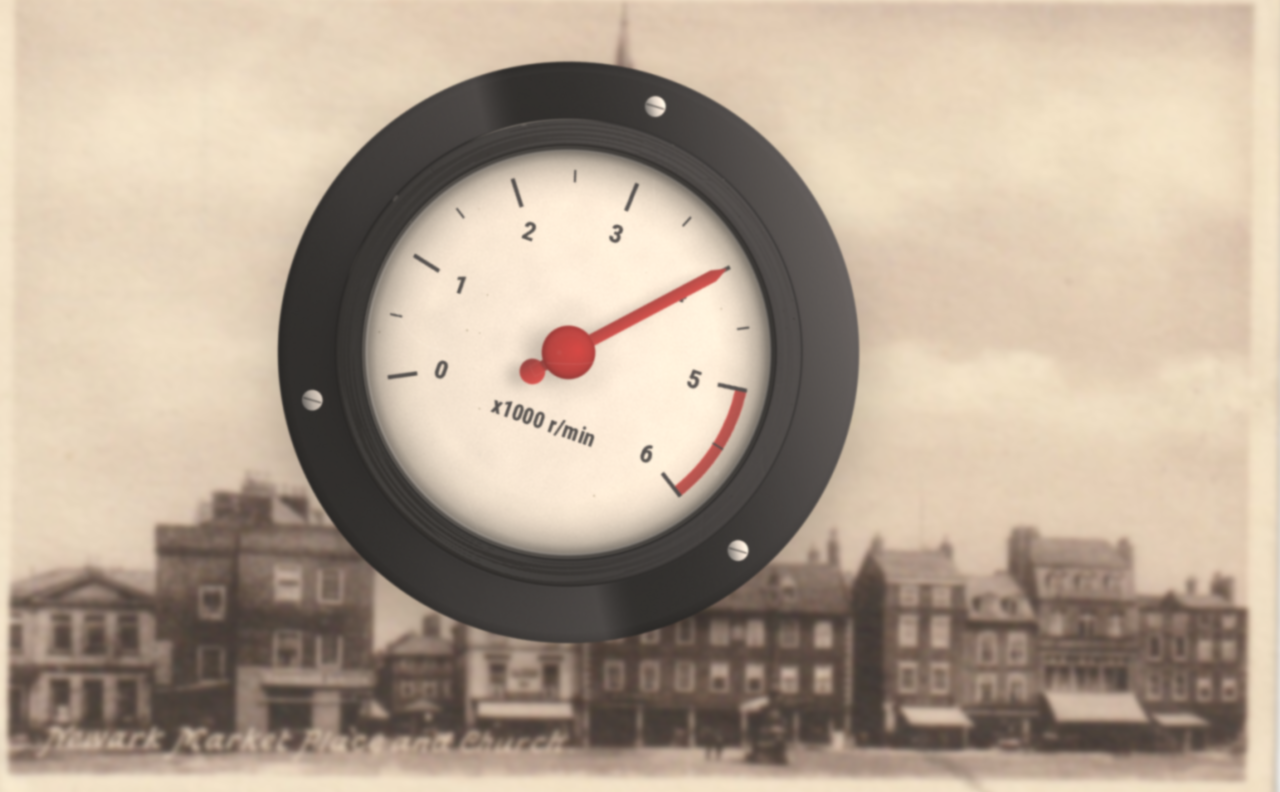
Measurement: 4000 rpm
